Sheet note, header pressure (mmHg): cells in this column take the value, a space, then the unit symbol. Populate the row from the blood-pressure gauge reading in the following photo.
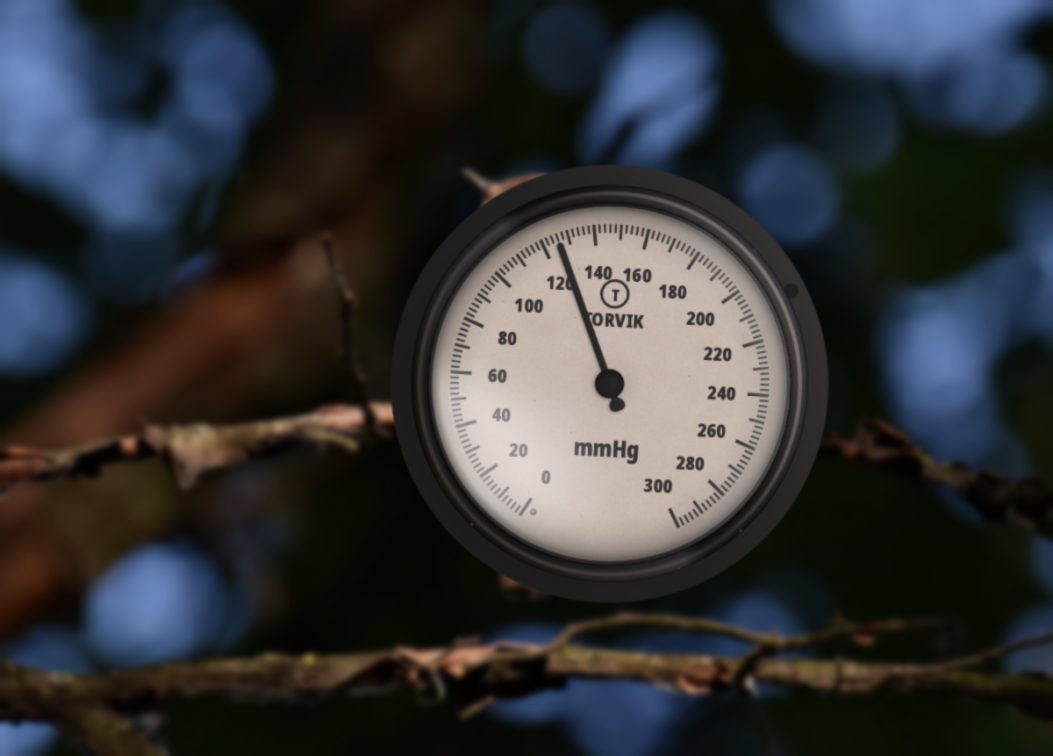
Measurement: 126 mmHg
